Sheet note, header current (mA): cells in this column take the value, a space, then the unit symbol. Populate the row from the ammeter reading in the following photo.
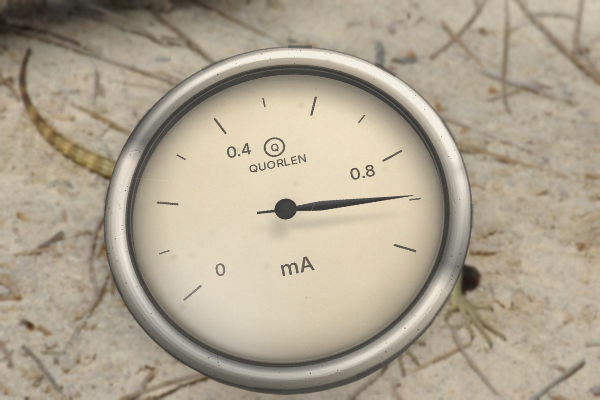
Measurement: 0.9 mA
